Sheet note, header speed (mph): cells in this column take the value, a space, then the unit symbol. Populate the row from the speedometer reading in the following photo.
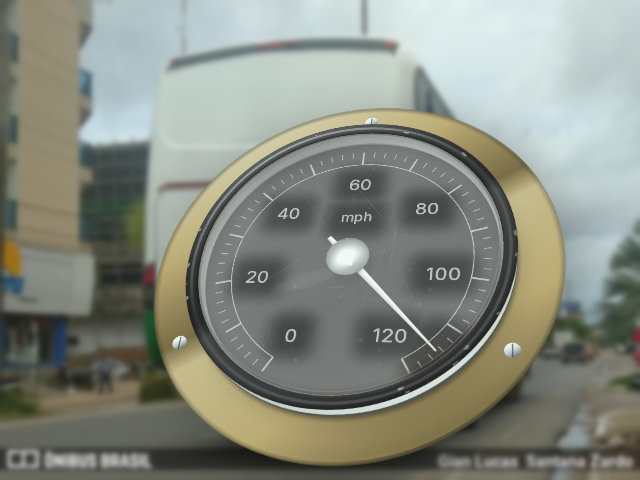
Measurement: 115 mph
